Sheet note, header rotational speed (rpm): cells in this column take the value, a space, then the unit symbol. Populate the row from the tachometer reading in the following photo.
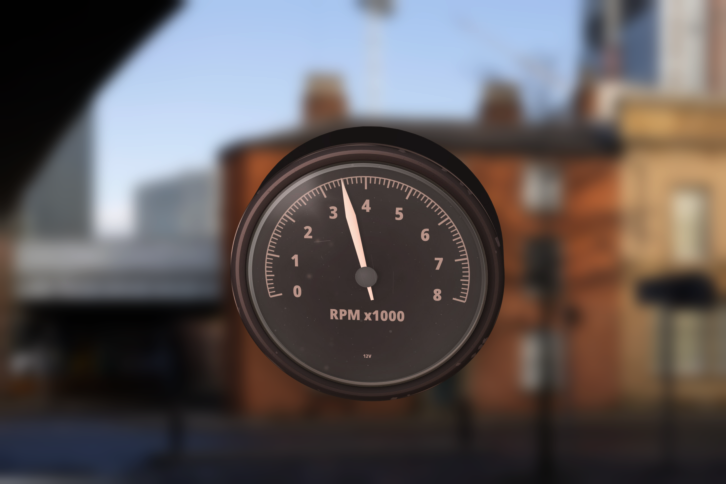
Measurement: 3500 rpm
